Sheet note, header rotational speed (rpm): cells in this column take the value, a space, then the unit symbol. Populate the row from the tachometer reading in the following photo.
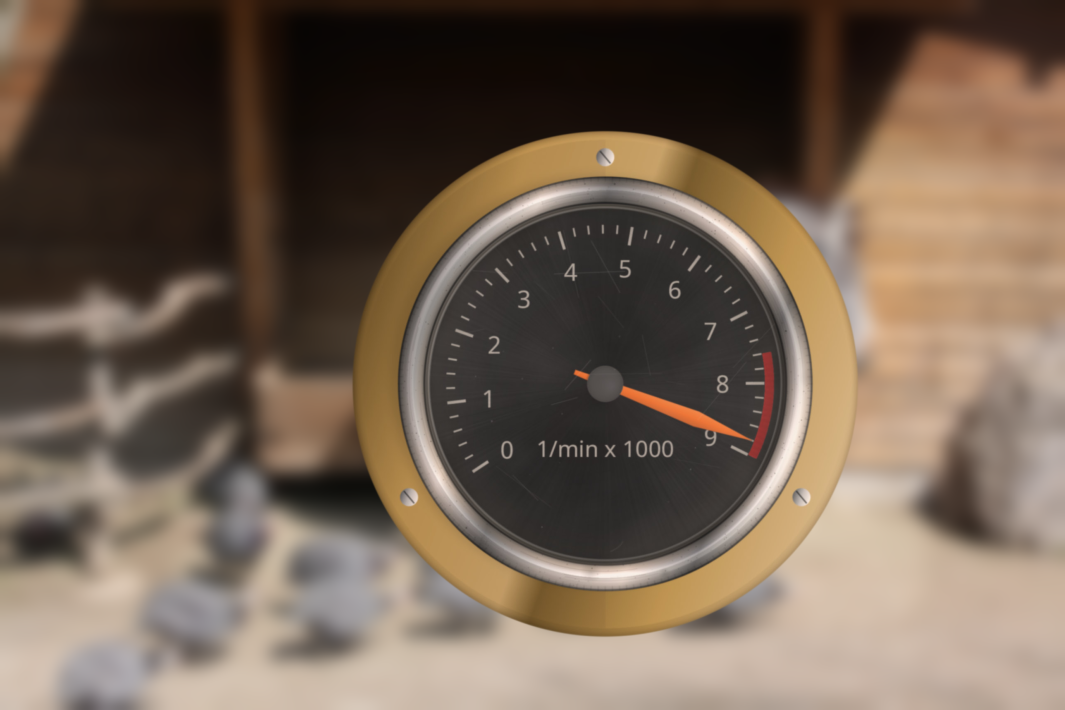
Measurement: 8800 rpm
